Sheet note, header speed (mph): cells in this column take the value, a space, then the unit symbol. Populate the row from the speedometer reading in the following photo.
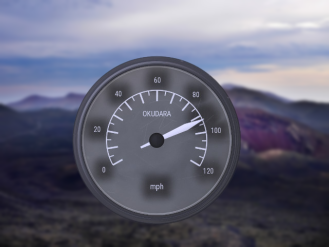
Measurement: 92.5 mph
